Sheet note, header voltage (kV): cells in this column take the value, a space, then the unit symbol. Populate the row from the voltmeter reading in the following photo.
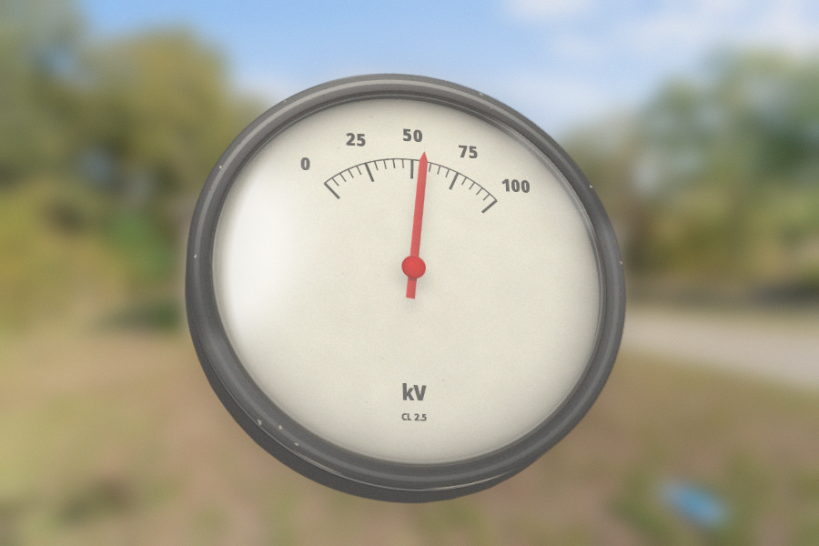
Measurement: 55 kV
